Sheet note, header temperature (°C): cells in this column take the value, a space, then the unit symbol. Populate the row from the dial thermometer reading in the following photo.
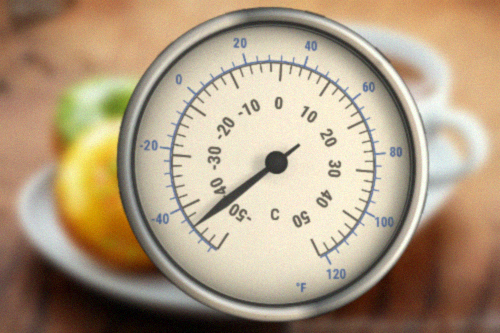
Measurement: -44 °C
